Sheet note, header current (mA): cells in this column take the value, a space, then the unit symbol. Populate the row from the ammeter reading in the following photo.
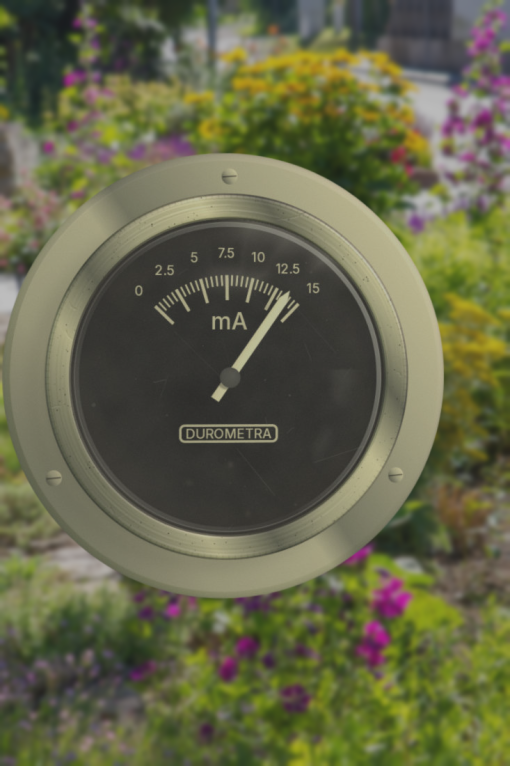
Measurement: 13.5 mA
